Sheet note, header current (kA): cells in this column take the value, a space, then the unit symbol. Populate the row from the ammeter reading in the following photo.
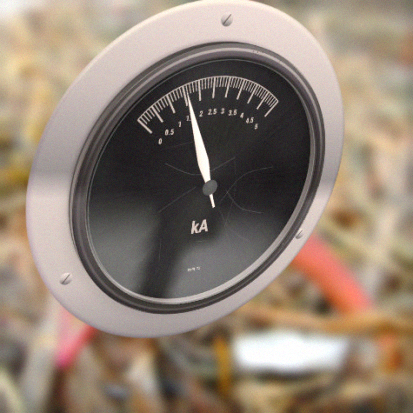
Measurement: 1.5 kA
